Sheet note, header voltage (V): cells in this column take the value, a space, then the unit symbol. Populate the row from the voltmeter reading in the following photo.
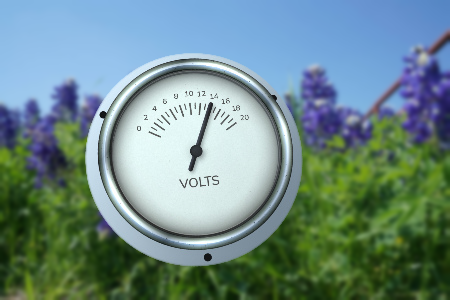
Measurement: 14 V
